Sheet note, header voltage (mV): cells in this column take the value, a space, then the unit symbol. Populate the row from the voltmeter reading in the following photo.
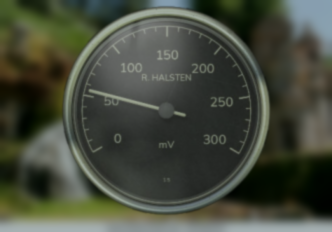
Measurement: 55 mV
